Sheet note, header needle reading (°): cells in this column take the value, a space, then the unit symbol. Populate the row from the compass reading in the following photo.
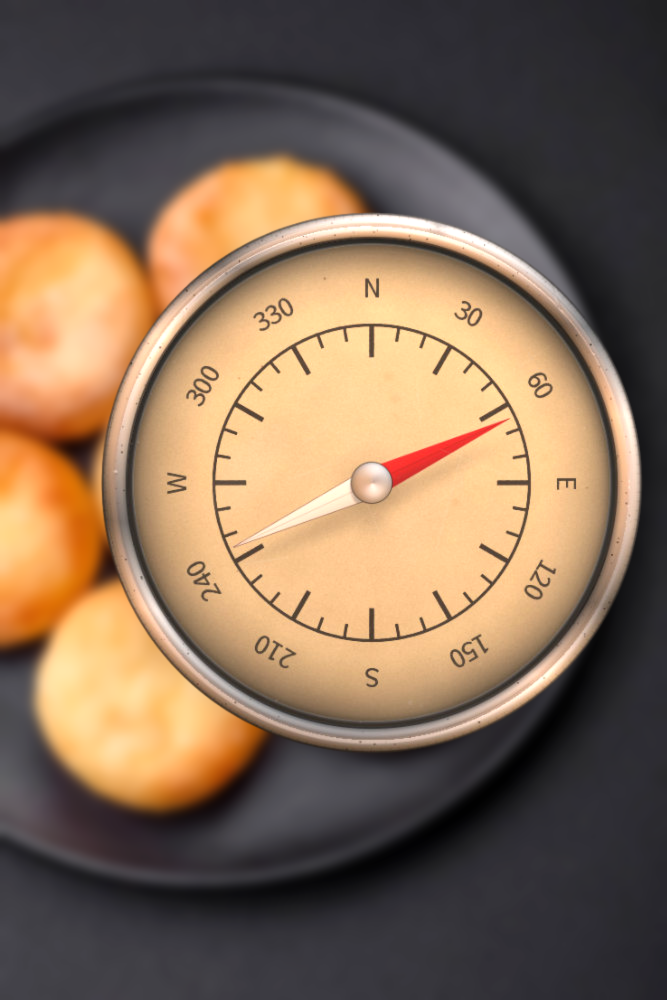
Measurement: 65 °
